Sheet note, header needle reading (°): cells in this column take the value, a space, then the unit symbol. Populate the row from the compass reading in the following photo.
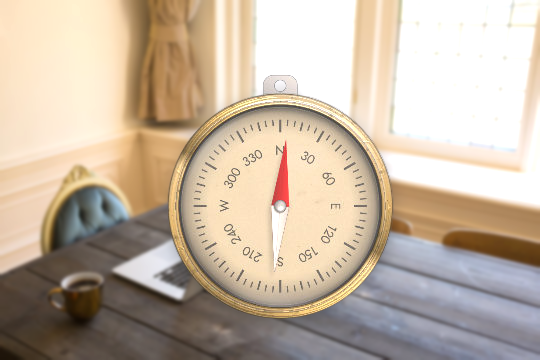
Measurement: 5 °
